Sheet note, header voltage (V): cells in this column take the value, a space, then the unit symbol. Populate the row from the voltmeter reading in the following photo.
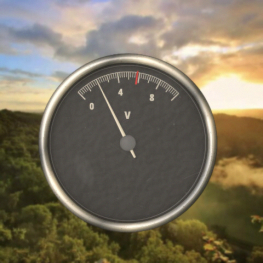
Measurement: 2 V
